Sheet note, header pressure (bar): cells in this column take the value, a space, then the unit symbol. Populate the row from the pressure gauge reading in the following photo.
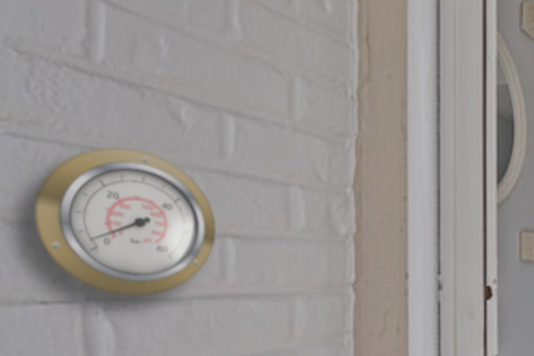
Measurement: 2.5 bar
